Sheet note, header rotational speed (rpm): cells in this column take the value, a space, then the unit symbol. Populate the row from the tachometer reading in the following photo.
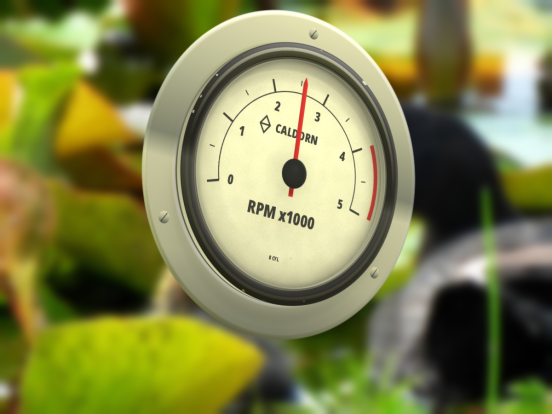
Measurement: 2500 rpm
